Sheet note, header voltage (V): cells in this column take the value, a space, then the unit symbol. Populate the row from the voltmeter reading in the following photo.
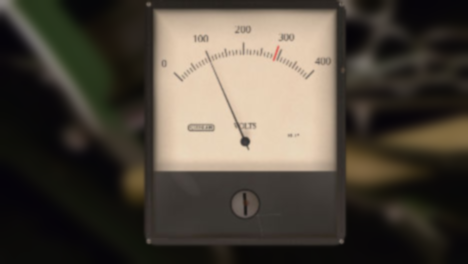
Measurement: 100 V
